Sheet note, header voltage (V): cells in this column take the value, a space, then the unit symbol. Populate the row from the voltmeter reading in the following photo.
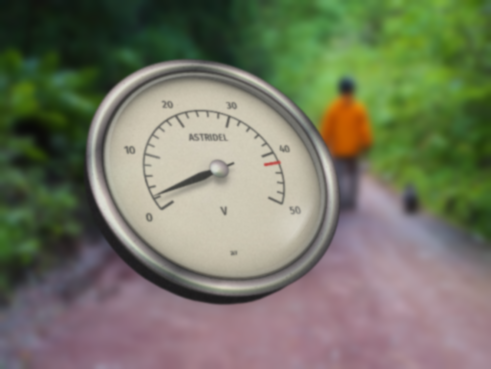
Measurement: 2 V
